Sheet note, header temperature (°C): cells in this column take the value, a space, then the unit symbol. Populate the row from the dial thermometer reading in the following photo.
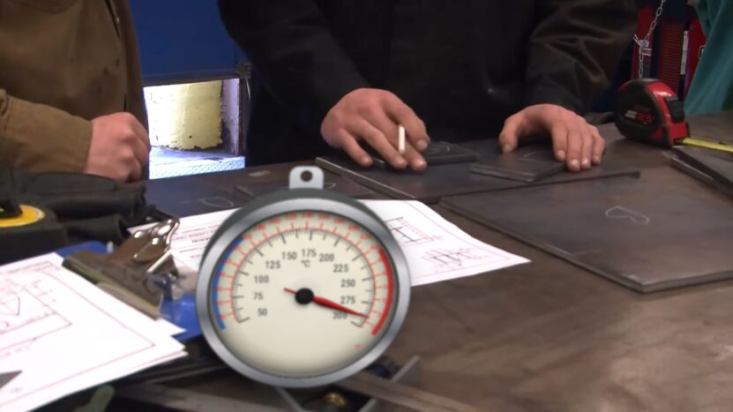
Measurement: 287.5 °C
